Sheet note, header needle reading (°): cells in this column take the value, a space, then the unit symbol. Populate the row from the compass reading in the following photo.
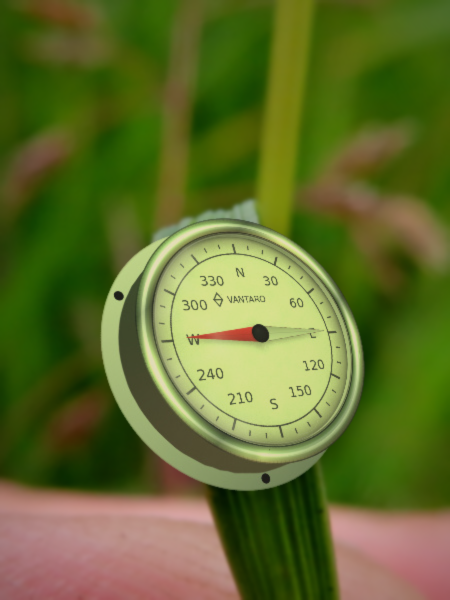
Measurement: 270 °
